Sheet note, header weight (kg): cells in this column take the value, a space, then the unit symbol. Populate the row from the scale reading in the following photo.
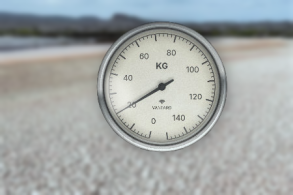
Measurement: 20 kg
